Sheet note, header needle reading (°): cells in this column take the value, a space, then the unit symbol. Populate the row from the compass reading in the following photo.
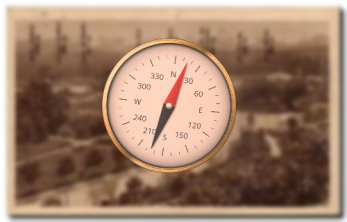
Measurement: 15 °
